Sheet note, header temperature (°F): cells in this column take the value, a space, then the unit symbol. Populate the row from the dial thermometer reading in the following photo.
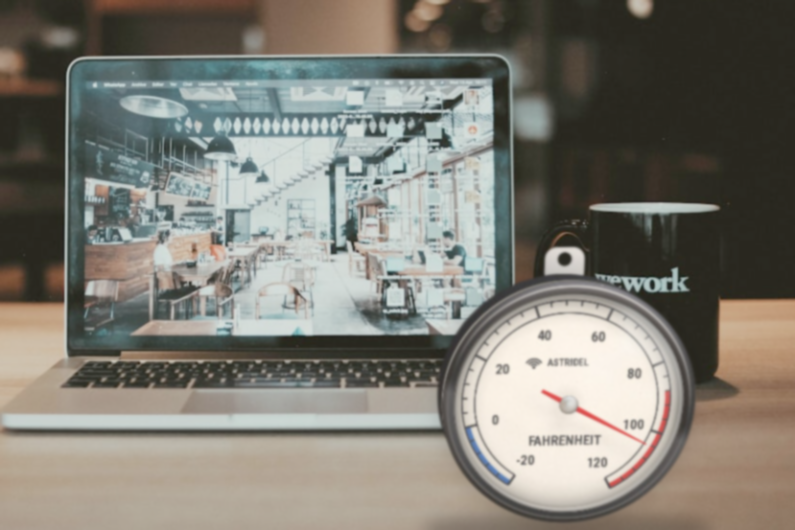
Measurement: 104 °F
